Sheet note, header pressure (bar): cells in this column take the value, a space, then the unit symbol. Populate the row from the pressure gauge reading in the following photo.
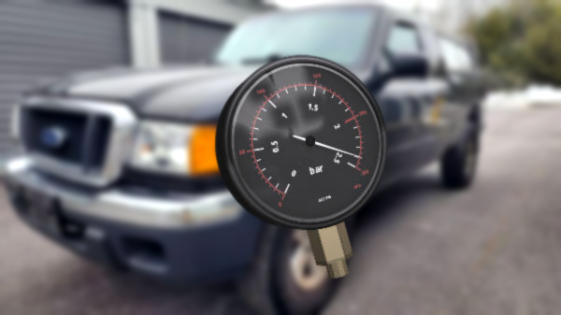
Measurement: 2.4 bar
